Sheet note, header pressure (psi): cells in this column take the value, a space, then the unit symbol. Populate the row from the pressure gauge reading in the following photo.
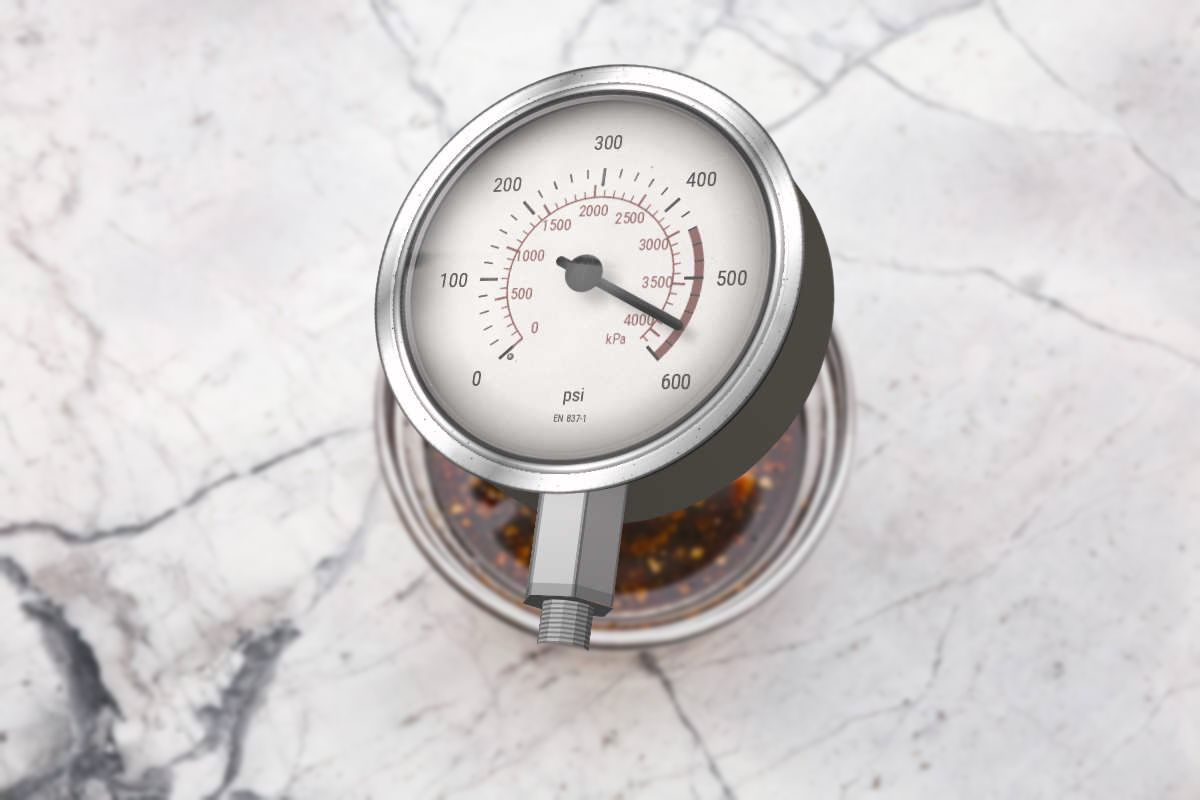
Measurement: 560 psi
